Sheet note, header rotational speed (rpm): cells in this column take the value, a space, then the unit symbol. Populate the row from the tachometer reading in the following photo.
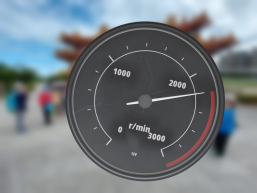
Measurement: 2200 rpm
